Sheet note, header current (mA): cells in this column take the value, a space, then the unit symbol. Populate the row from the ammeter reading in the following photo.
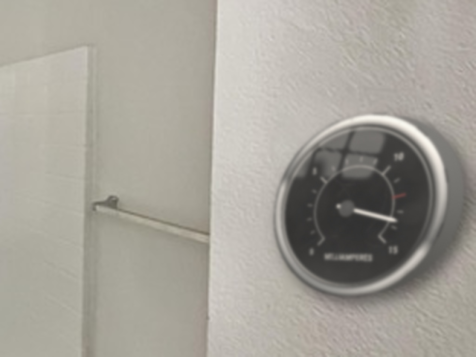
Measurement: 13.5 mA
